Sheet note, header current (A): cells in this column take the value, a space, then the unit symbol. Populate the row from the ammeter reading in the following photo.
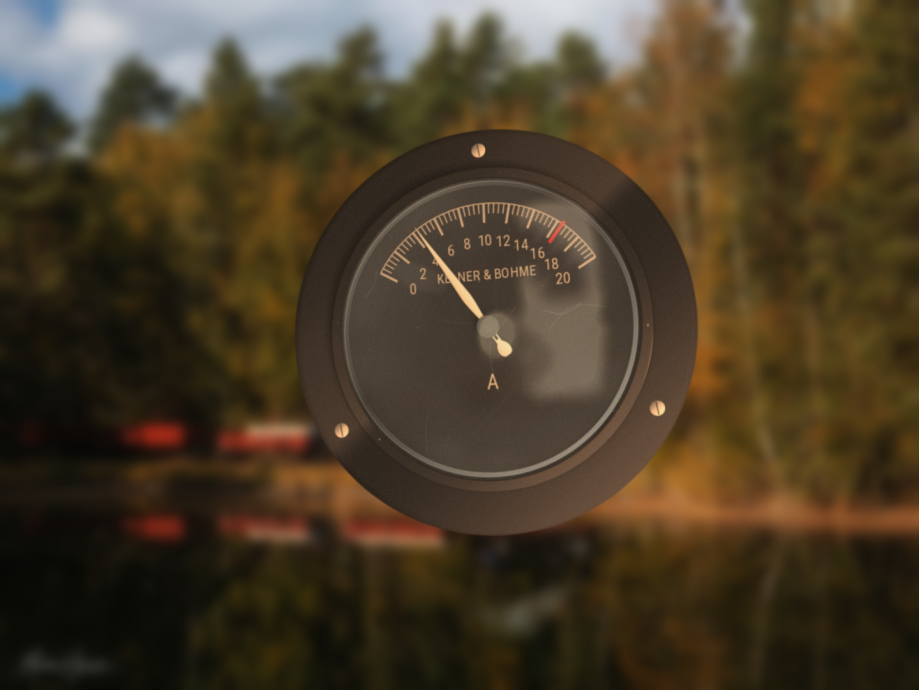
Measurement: 4.4 A
